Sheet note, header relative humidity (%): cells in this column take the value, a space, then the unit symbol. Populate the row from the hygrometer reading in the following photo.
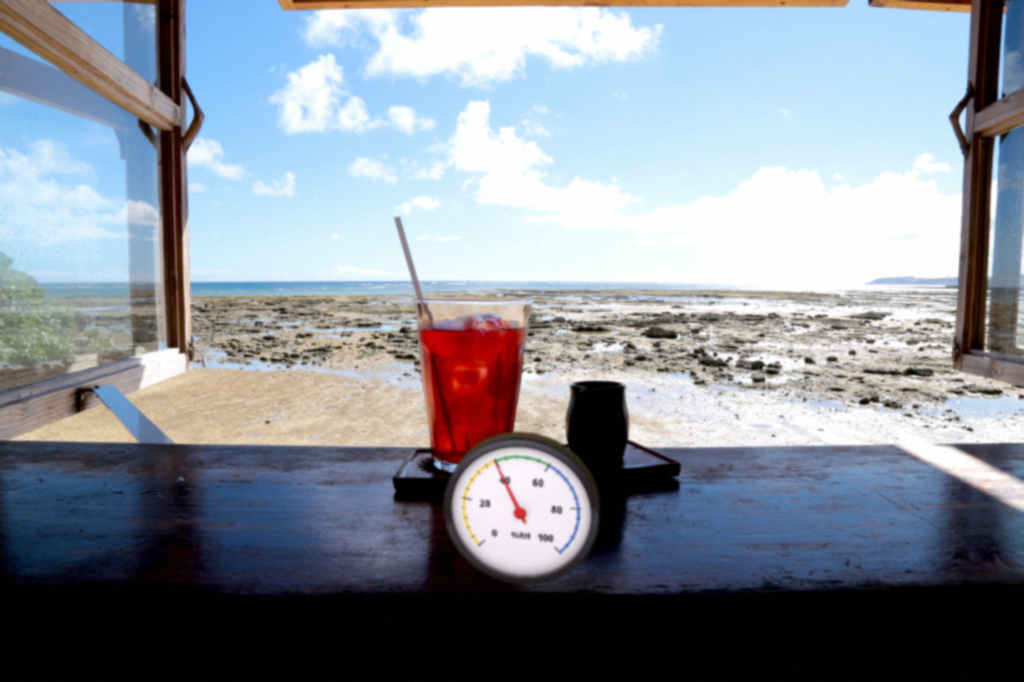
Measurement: 40 %
